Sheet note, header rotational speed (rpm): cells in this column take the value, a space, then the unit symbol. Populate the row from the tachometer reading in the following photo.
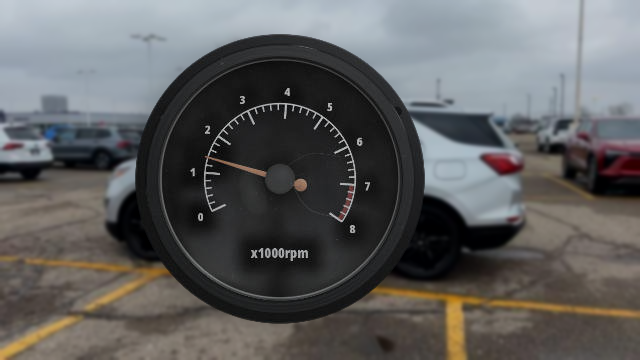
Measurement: 1400 rpm
